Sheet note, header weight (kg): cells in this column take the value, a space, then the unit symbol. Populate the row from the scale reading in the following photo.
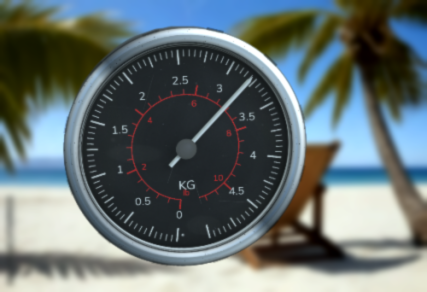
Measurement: 3.2 kg
